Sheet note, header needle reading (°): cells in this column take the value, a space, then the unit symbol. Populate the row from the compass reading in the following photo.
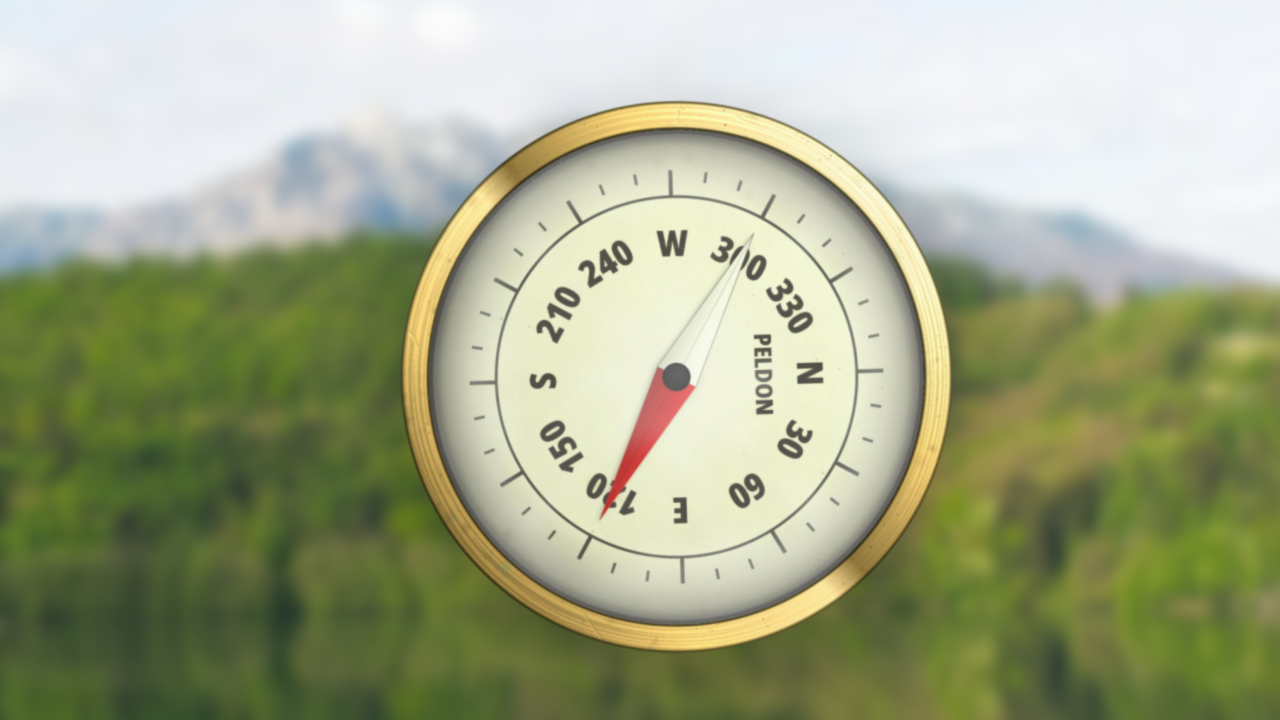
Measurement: 120 °
